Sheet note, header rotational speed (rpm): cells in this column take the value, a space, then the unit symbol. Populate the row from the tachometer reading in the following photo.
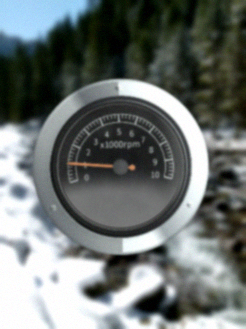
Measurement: 1000 rpm
